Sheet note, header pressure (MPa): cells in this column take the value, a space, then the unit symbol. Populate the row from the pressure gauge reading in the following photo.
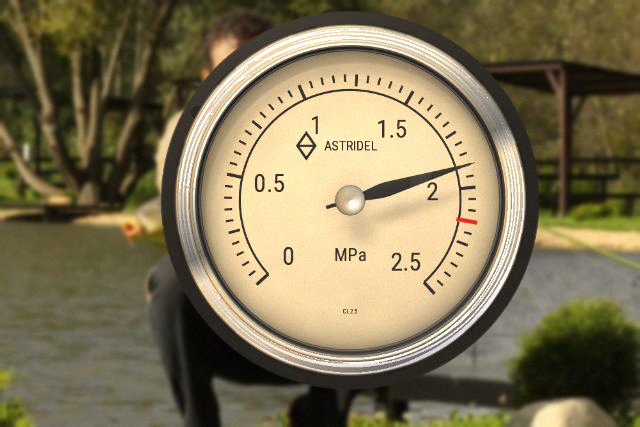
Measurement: 1.9 MPa
